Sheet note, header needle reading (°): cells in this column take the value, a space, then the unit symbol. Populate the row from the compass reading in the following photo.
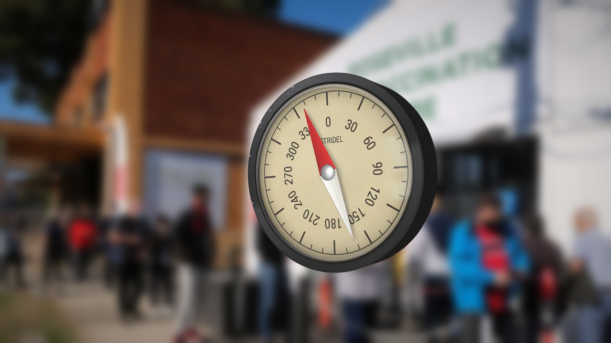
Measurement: 340 °
